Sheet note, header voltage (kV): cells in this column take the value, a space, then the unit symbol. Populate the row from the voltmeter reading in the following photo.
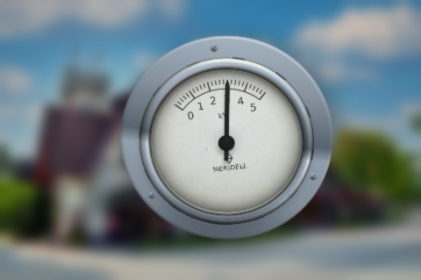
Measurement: 3 kV
